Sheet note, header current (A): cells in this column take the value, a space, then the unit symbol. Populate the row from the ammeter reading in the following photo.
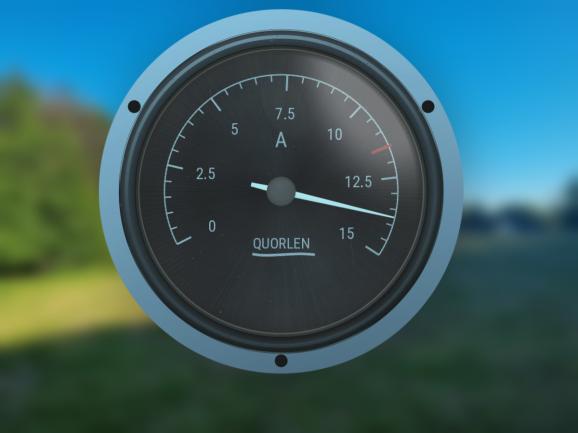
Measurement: 13.75 A
